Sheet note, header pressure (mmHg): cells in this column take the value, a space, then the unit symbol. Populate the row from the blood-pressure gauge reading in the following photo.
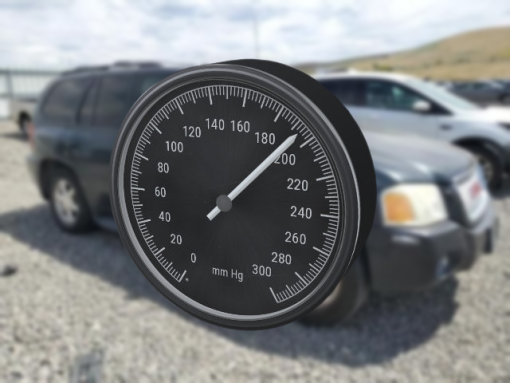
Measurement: 194 mmHg
